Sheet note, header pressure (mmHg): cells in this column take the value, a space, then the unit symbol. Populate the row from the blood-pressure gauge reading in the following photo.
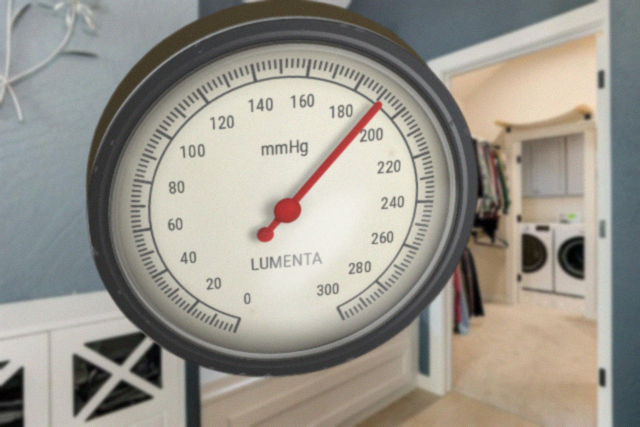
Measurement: 190 mmHg
